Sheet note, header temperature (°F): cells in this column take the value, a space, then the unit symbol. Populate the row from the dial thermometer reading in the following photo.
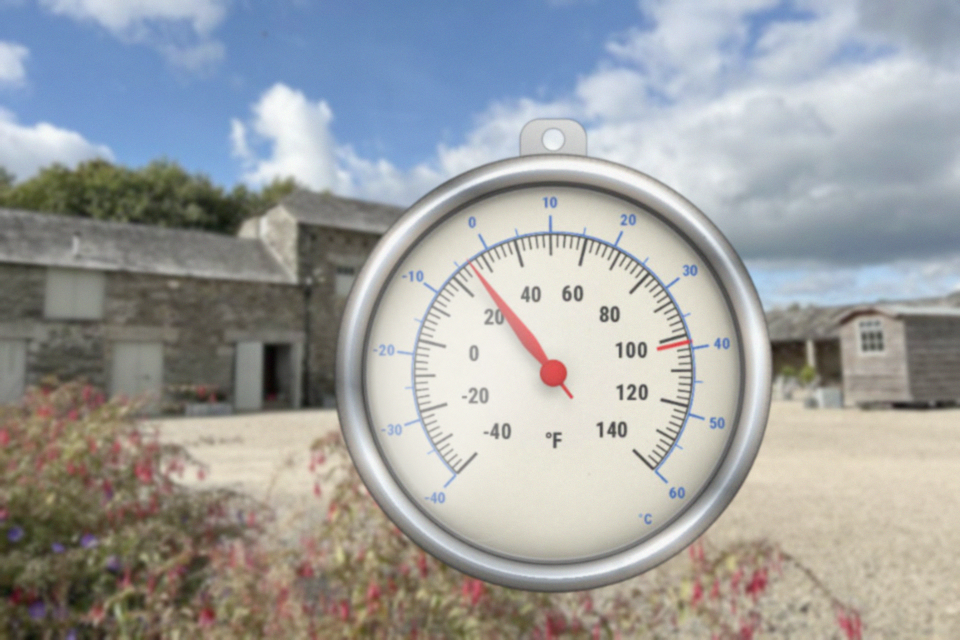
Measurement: 26 °F
